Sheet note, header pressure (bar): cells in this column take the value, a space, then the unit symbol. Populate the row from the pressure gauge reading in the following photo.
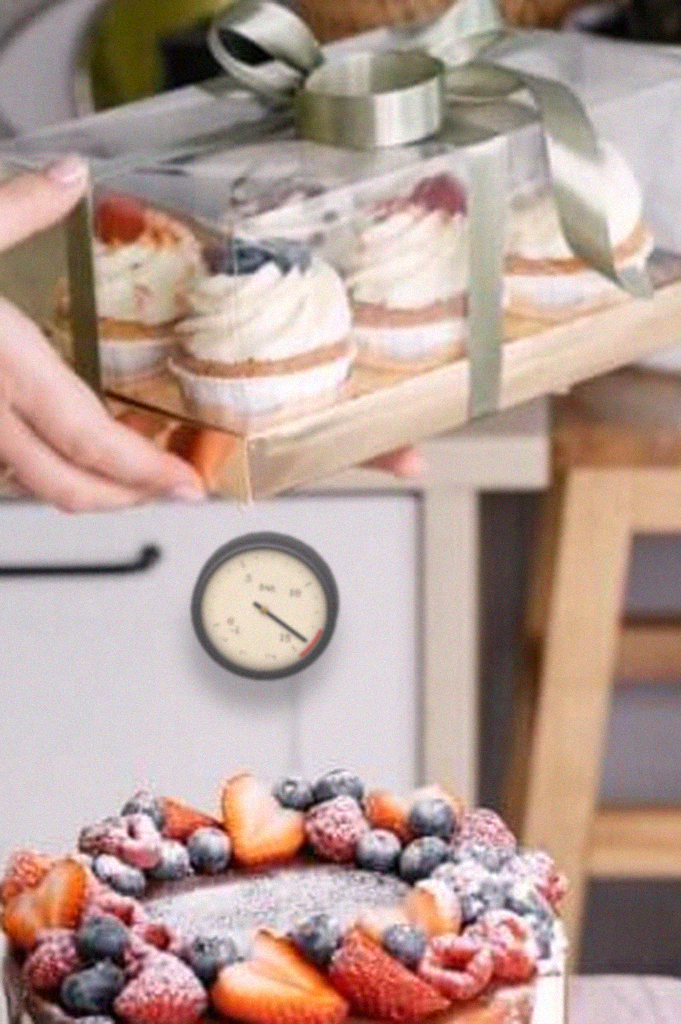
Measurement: 14 bar
